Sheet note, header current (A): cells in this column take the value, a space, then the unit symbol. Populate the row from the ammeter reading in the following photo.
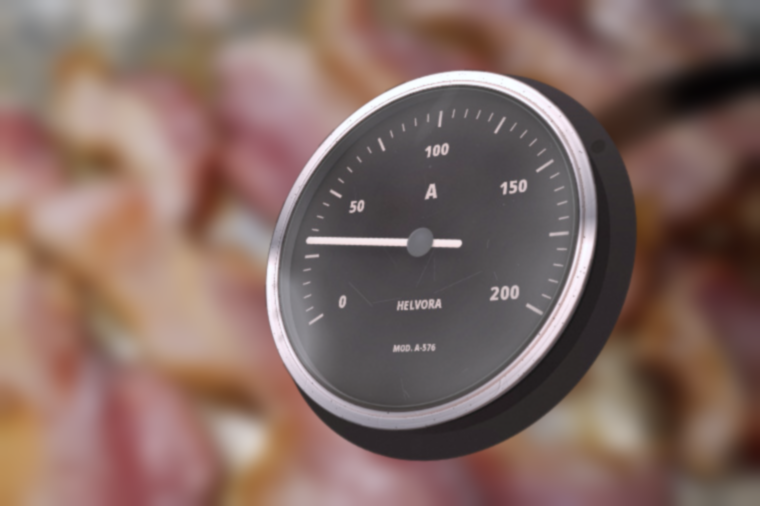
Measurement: 30 A
